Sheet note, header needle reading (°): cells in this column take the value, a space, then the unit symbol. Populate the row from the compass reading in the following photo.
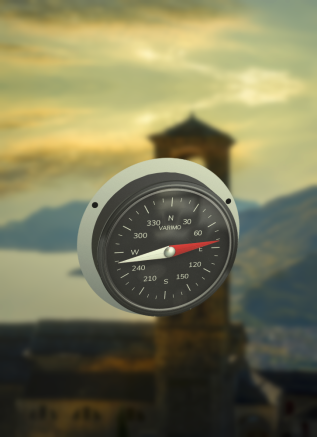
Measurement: 80 °
